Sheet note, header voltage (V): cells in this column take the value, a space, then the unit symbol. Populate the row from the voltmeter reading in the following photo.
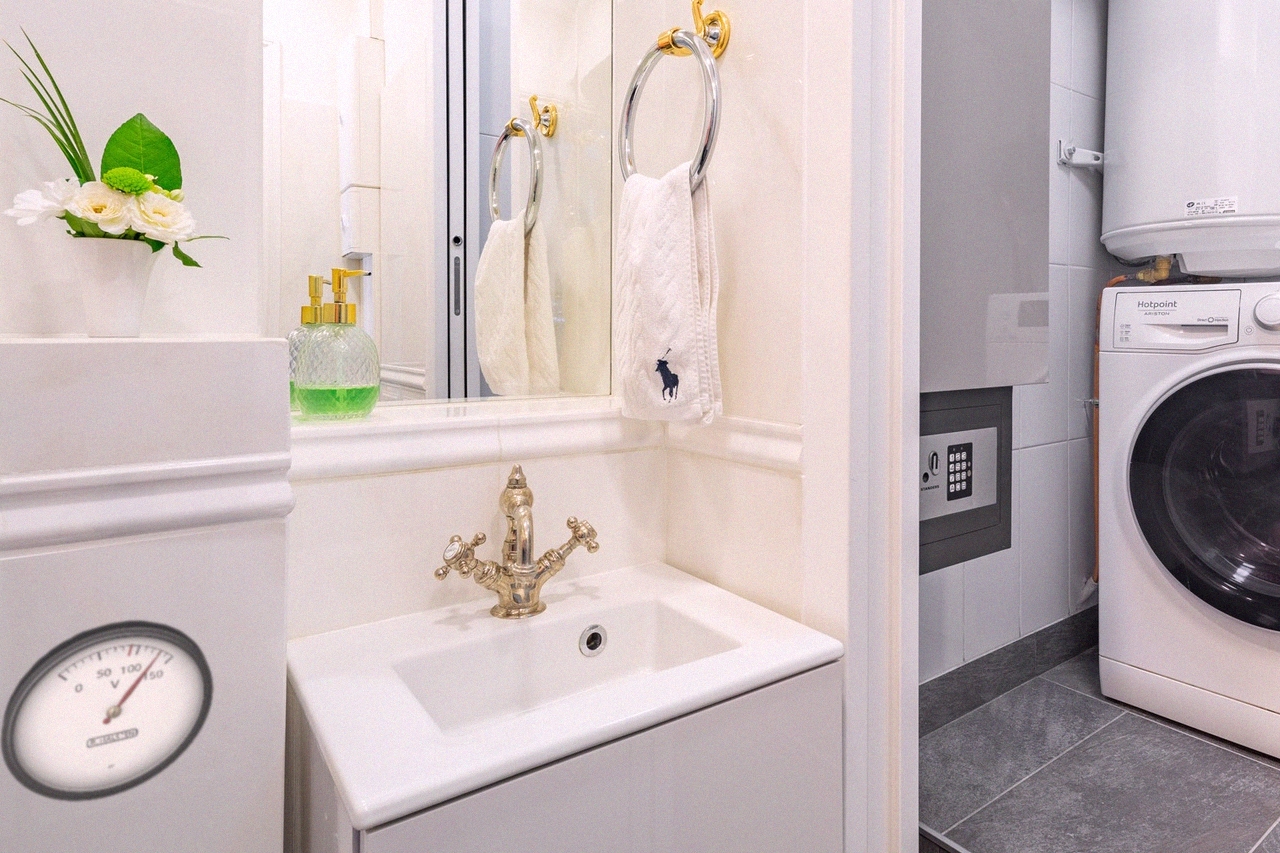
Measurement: 130 V
